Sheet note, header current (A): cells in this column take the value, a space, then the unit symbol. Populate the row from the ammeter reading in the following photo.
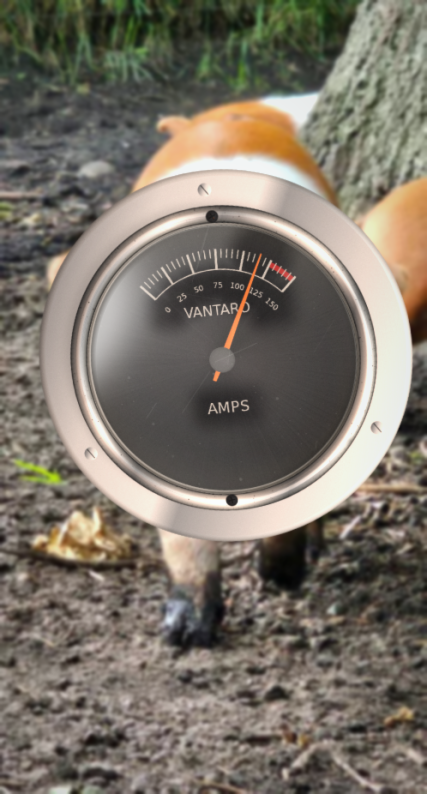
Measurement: 115 A
